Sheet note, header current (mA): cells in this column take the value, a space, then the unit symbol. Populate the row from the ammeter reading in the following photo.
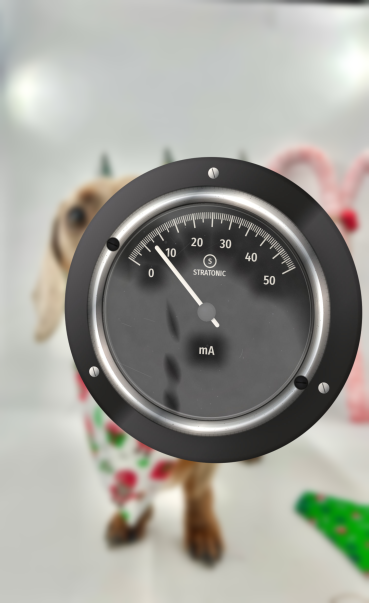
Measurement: 7.5 mA
